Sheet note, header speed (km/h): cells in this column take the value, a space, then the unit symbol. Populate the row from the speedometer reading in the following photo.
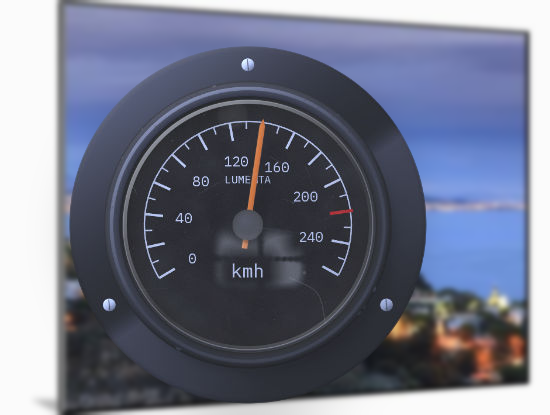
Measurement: 140 km/h
